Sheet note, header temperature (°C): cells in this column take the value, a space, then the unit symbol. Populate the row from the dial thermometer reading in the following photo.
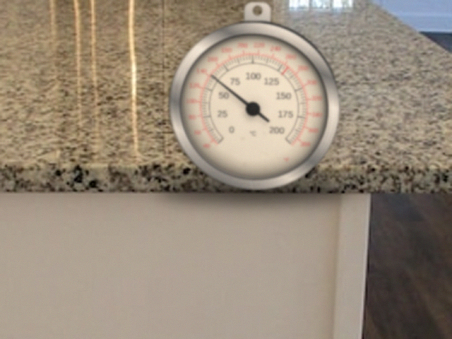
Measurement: 62.5 °C
